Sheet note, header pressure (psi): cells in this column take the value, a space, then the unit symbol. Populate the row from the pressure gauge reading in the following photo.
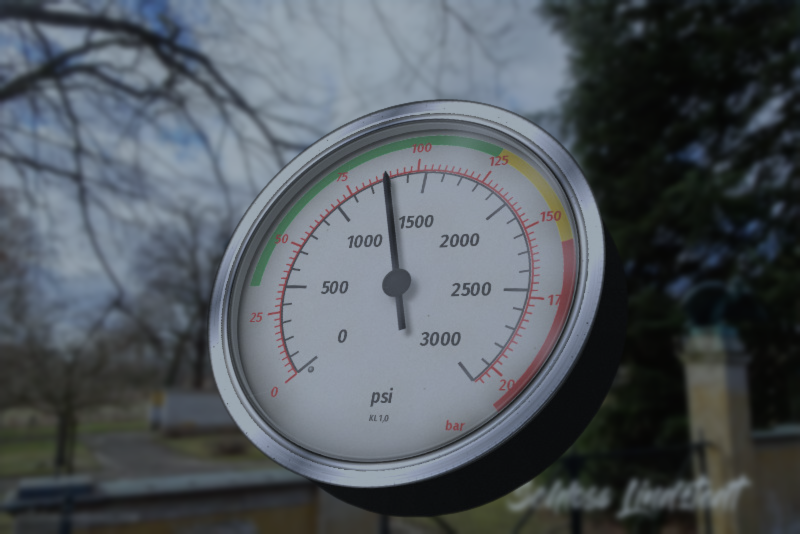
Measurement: 1300 psi
